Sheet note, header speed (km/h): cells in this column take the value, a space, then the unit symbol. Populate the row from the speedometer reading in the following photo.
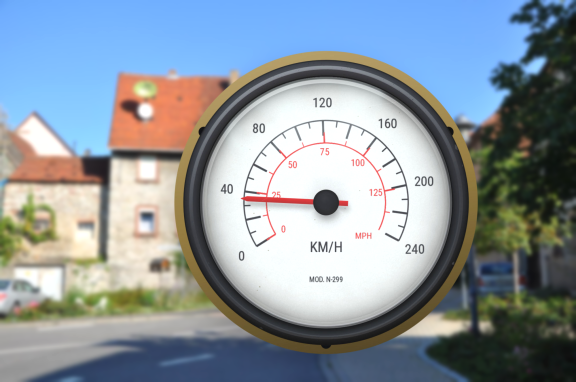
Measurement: 35 km/h
